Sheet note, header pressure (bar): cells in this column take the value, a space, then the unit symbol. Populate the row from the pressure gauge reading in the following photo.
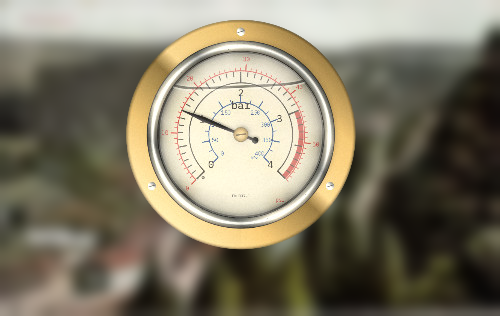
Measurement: 1 bar
